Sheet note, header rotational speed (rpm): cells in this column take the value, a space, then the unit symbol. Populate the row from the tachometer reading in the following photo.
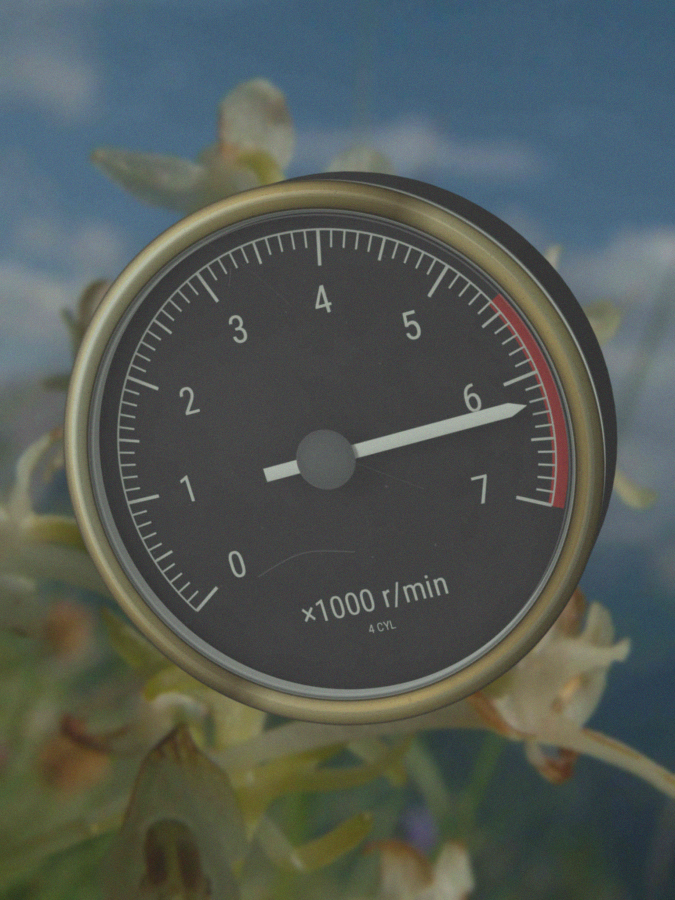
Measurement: 6200 rpm
